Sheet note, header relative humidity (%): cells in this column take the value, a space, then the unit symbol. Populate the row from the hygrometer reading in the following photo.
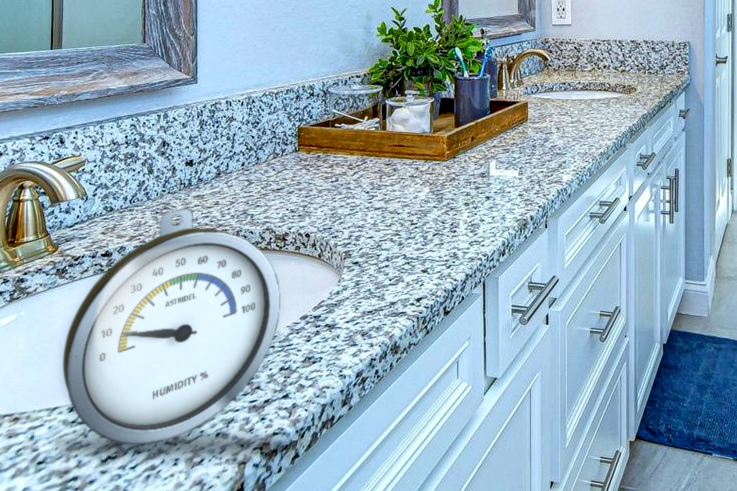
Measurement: 10 %
